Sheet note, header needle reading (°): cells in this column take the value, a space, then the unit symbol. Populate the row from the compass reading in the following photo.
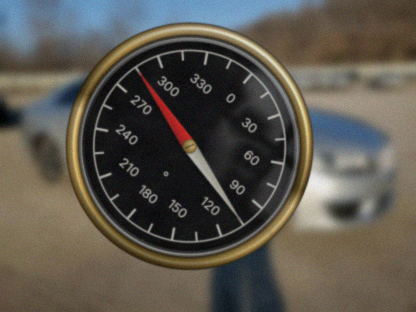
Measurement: 285 °
